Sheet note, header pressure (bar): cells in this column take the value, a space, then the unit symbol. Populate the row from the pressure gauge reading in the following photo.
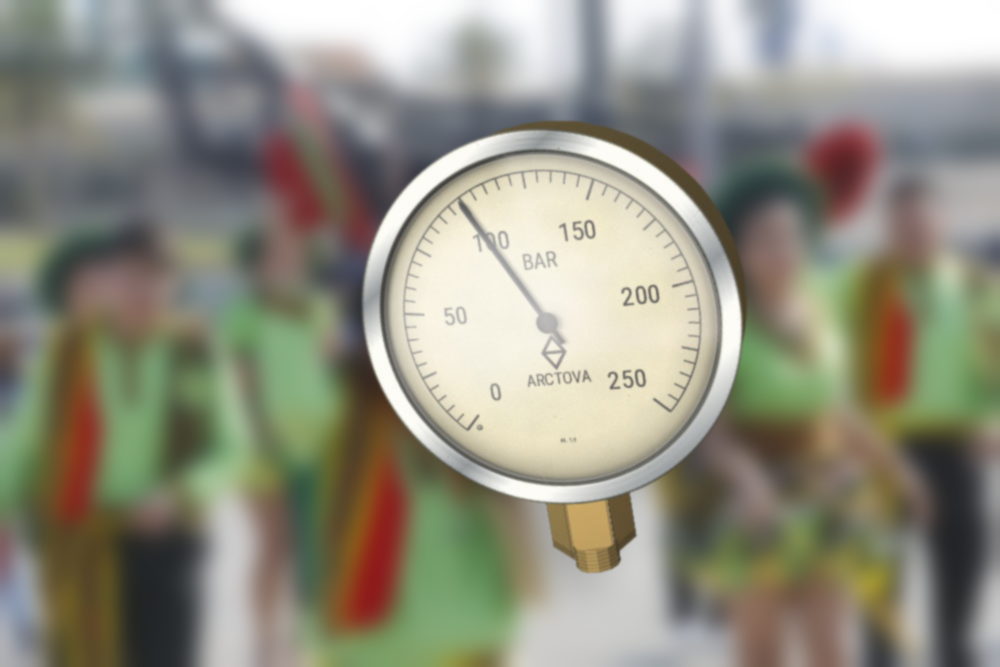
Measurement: 100 bar
